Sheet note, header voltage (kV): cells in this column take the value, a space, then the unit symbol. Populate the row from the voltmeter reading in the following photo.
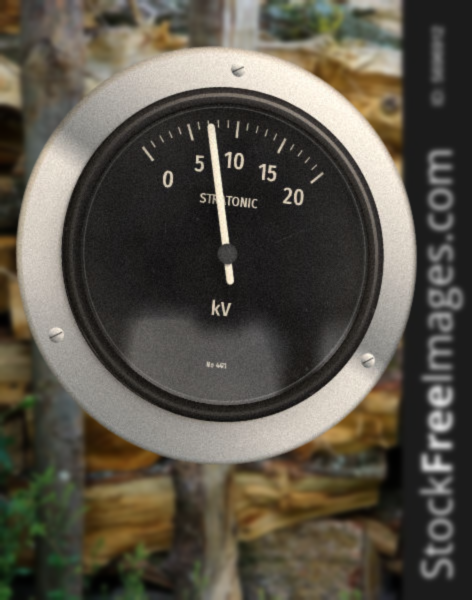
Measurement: 7 kV
